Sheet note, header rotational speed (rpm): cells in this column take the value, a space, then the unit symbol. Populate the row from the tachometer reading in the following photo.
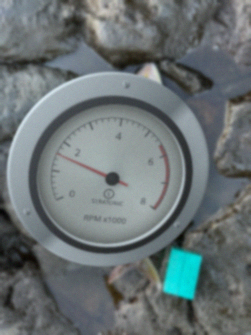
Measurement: 1600 rpm
